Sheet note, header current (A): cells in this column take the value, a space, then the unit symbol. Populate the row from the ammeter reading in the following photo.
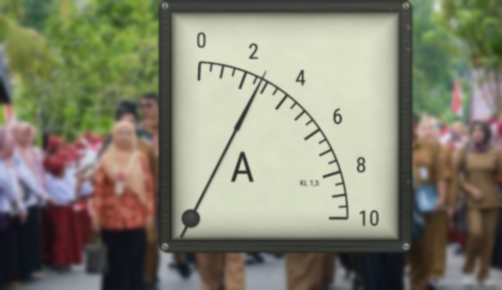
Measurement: 2.75 A
